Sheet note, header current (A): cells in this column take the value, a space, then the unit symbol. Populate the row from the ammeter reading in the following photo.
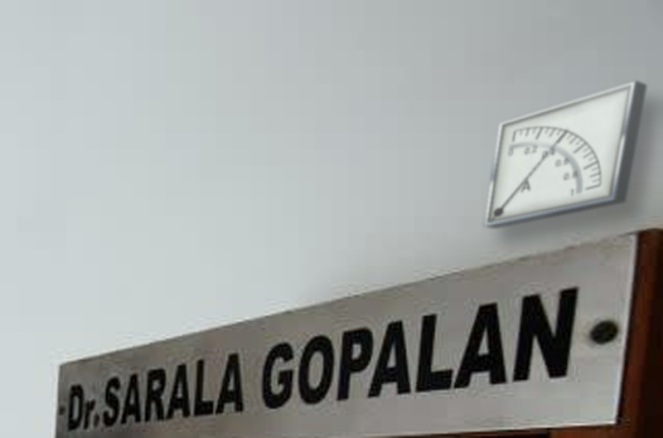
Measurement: 0.4 A
